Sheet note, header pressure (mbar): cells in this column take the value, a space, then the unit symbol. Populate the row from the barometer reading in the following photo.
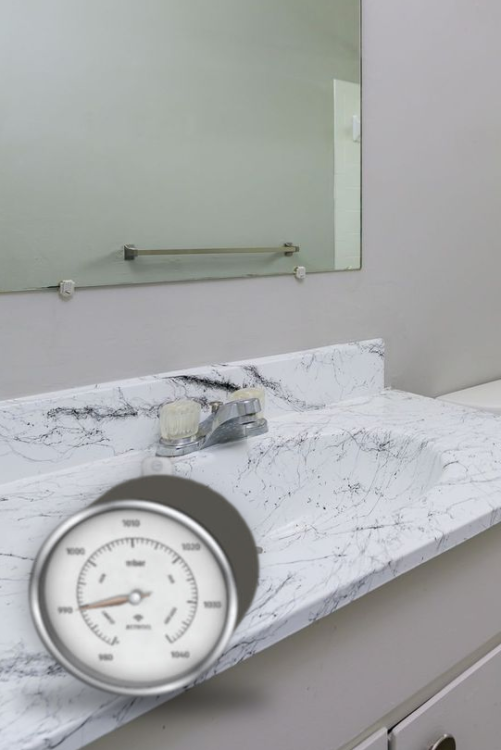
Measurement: 990 mbar
